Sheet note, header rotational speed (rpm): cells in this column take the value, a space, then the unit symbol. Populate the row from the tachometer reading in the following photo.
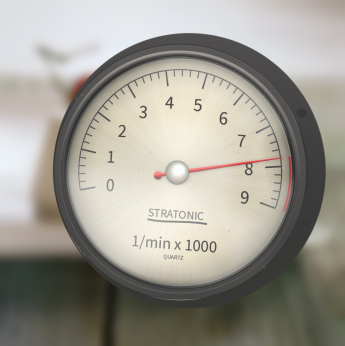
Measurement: 7800 rpm
